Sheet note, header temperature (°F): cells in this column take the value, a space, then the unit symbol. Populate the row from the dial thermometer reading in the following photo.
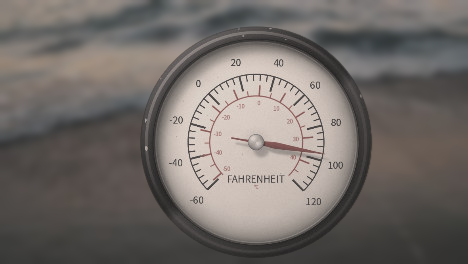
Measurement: 96 °F
